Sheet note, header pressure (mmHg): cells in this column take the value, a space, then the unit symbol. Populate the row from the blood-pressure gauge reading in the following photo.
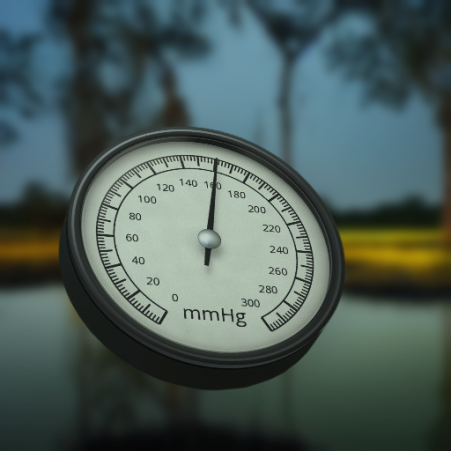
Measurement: 160 mmHg
